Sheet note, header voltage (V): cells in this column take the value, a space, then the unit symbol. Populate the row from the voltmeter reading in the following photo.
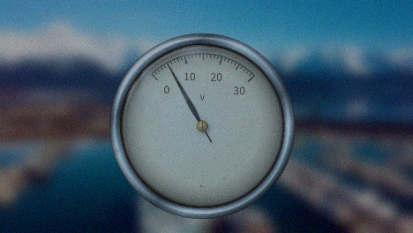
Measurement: 5 V
